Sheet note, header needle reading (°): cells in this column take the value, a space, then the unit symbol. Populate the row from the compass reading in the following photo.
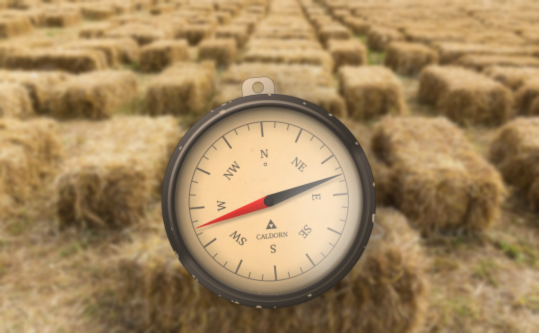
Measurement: 255 °
